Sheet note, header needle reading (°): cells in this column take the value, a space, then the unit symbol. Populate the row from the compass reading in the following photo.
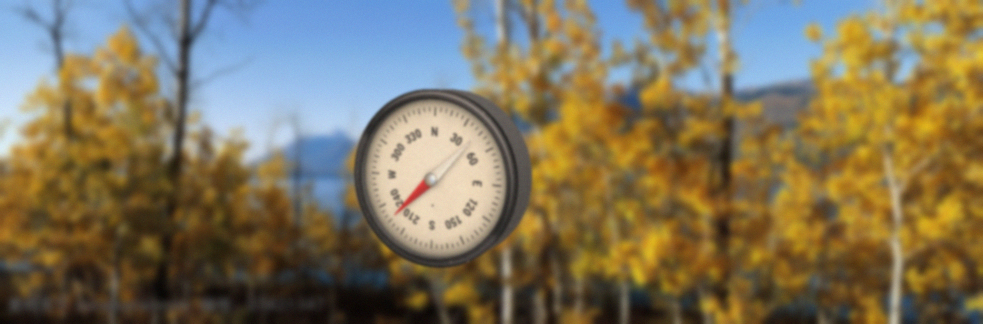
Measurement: 225 °
